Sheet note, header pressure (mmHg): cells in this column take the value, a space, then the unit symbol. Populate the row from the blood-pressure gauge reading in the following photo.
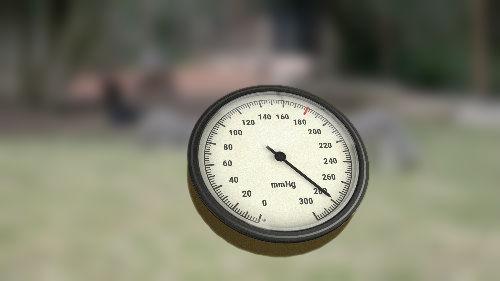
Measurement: 280 mmHg
